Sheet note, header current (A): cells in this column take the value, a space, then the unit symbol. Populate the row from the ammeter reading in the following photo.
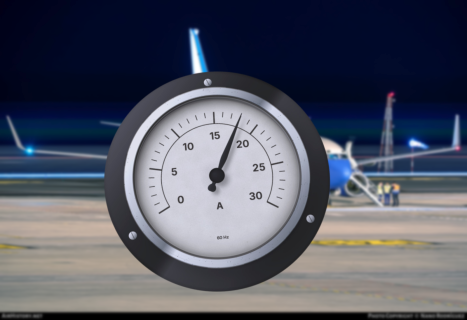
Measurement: 18 A
